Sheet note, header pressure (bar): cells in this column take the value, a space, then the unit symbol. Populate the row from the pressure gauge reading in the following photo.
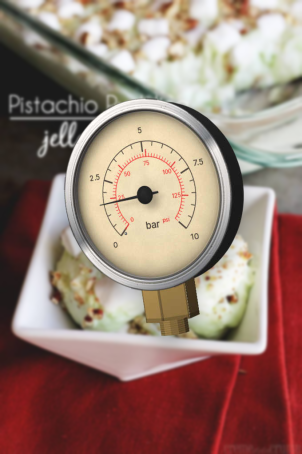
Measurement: 1.5 bar
